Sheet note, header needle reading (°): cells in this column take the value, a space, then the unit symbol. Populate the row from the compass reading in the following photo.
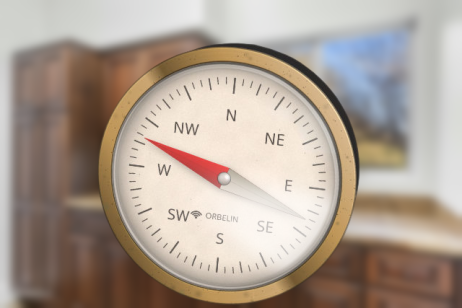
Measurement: 290 °
